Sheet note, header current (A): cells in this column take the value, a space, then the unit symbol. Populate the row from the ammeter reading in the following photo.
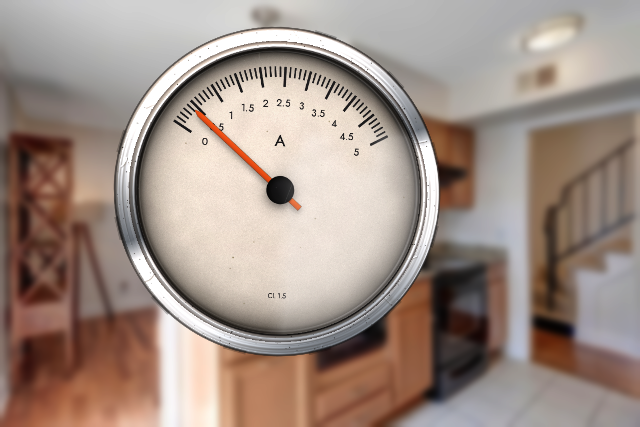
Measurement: 0.4 A
